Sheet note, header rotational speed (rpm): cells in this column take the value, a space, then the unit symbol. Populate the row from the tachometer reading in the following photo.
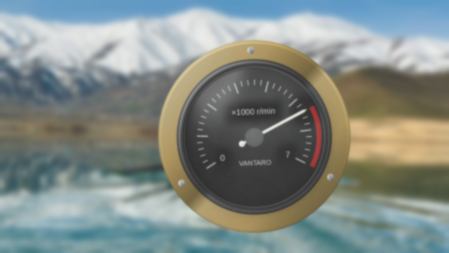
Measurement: 5400 rpm
